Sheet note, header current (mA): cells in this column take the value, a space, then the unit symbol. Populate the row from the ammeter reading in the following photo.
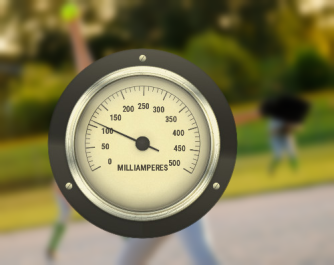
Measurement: 110 mA
